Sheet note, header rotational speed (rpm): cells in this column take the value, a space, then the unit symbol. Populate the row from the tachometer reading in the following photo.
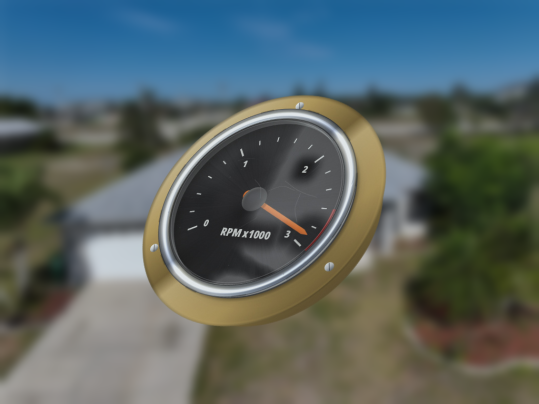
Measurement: 2900 rpm
